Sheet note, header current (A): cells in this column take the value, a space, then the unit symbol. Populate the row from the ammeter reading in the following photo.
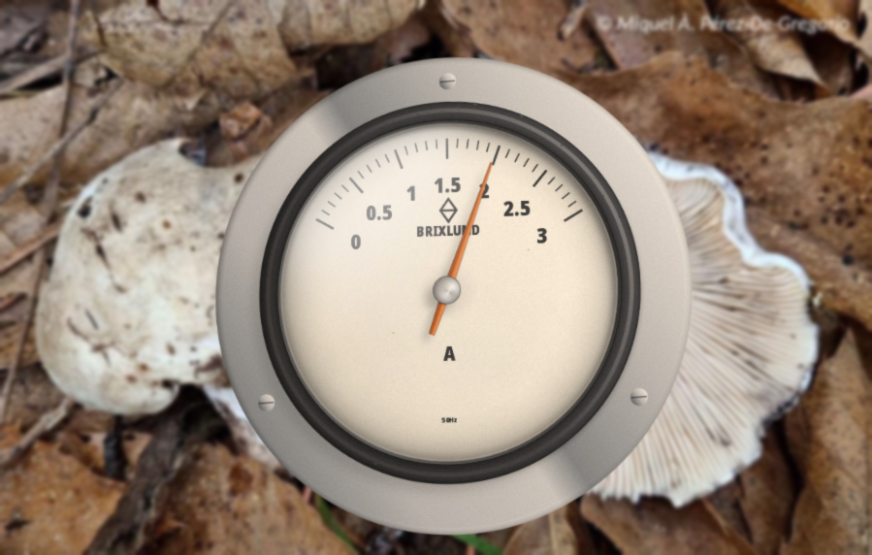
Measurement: 2 A
